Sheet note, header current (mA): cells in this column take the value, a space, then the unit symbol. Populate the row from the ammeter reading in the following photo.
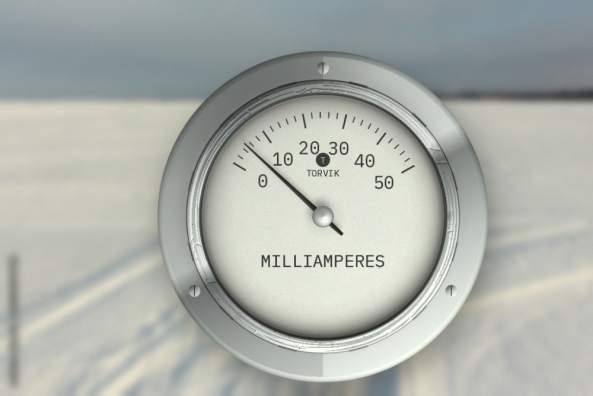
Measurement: 5 mA
